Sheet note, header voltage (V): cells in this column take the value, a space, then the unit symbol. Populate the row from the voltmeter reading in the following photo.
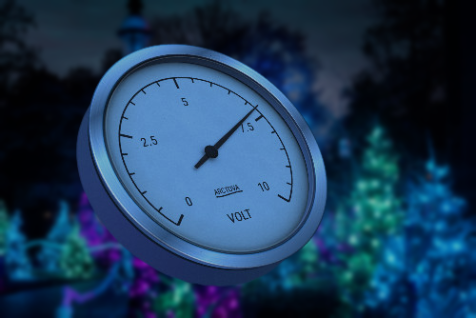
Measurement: 7.25 V
